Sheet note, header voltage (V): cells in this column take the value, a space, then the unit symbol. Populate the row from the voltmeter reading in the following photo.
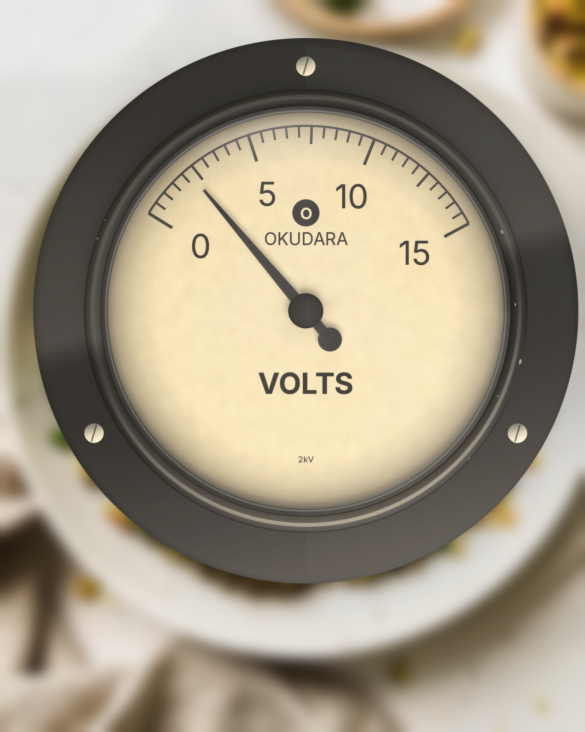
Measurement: 2.25 V
